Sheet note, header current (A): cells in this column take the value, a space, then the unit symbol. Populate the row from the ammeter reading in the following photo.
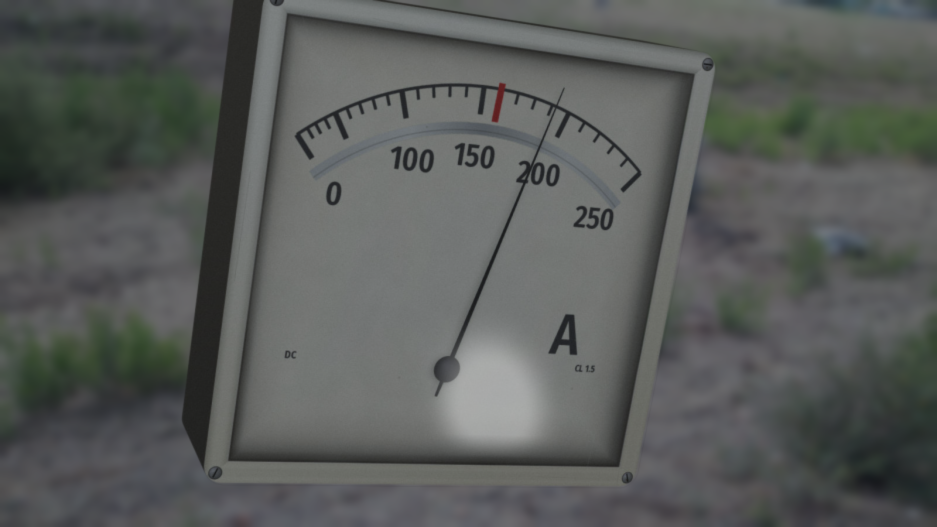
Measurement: 190 A
